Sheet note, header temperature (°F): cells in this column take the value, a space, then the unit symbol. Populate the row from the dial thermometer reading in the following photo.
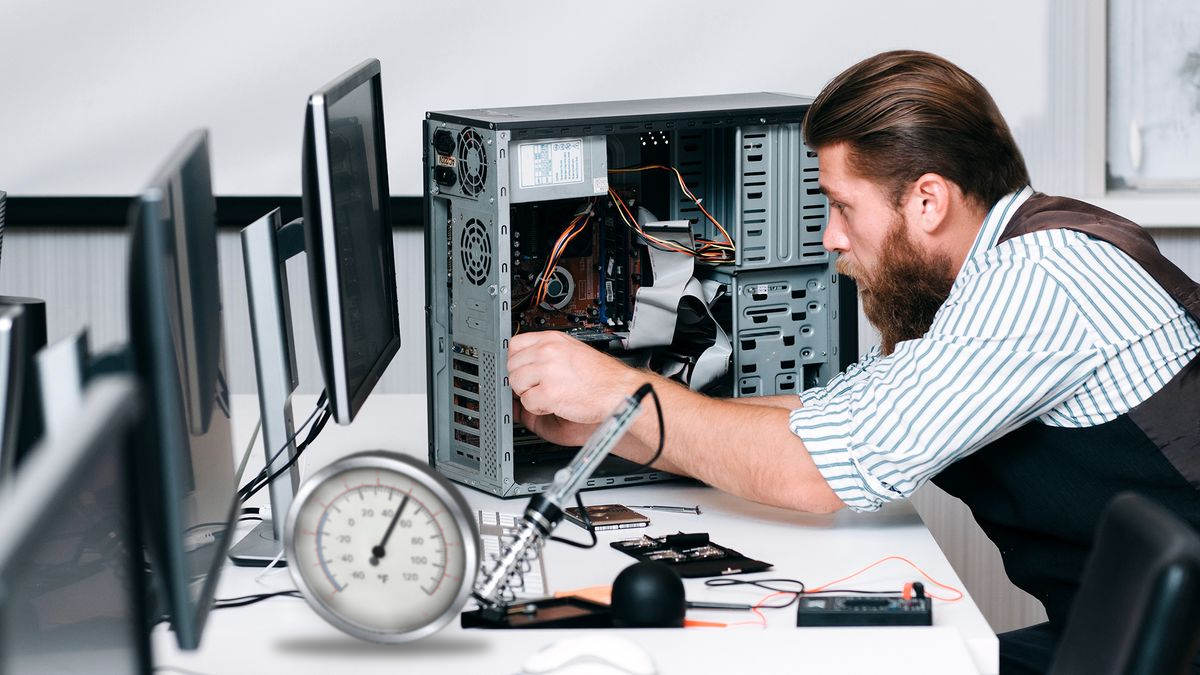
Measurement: 50 °F
